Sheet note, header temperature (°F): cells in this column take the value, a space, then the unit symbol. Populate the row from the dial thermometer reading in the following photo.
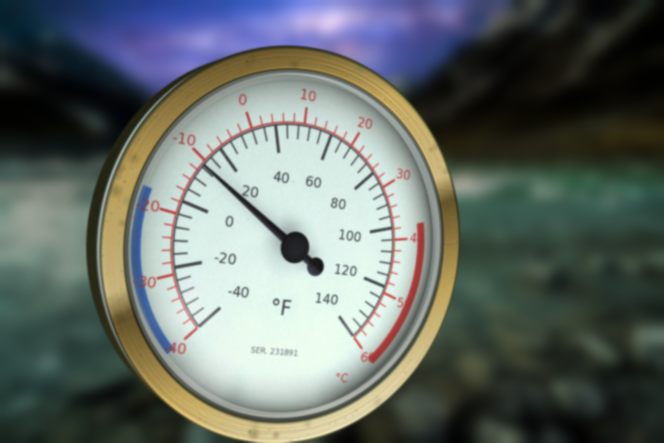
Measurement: 12 °F
